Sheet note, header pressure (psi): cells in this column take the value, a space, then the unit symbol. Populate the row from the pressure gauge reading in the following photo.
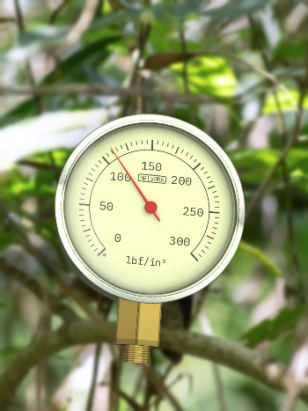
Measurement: 110 psi
